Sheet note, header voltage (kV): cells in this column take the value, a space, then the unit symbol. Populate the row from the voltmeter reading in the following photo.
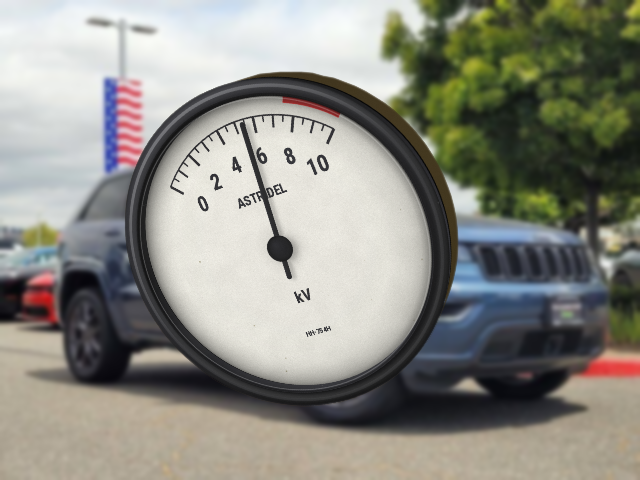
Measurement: 5.5 kV
